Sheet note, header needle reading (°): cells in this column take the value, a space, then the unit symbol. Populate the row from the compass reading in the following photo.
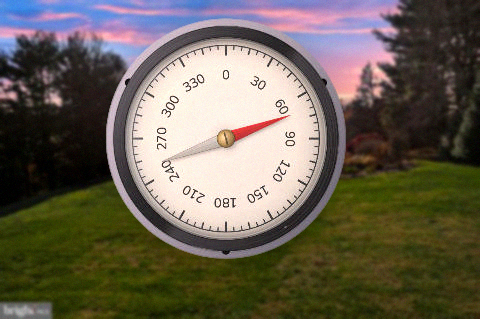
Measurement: 70 °
